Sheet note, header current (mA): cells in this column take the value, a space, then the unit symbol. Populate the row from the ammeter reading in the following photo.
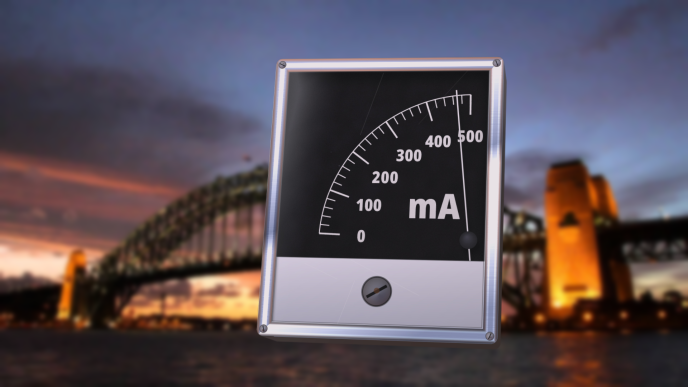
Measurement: 470 mA
